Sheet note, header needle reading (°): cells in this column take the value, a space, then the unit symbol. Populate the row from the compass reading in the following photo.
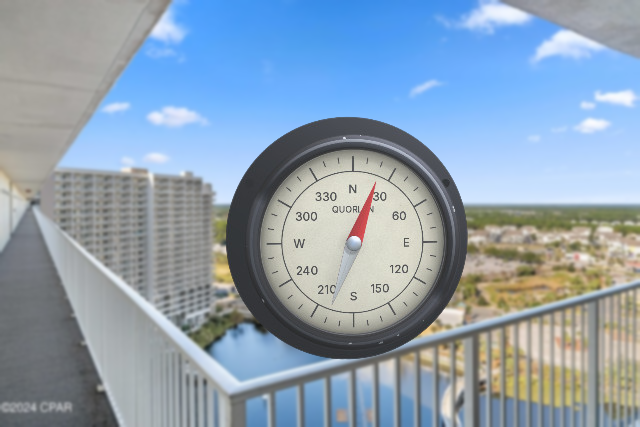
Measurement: 20 °
